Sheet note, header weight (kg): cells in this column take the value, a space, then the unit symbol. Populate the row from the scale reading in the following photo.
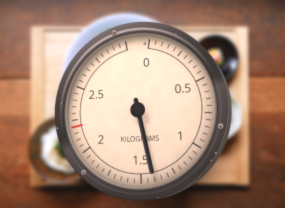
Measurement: 1.4 kg
